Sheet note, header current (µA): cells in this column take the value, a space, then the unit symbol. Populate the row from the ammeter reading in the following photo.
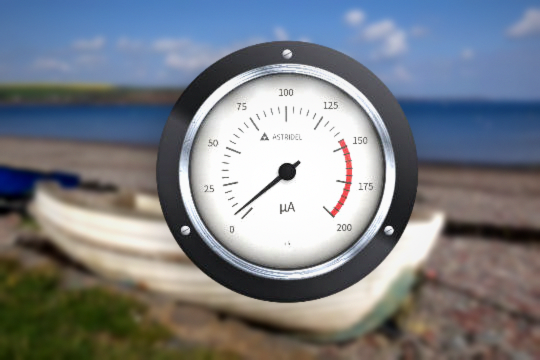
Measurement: 5 µA
